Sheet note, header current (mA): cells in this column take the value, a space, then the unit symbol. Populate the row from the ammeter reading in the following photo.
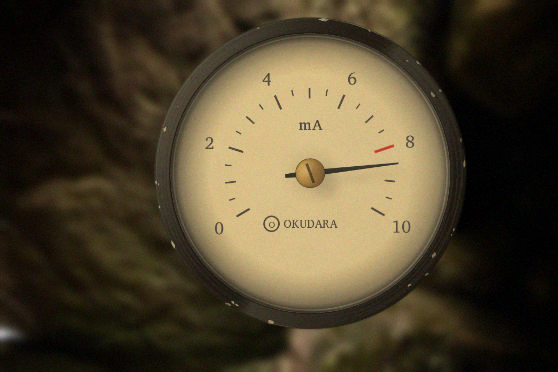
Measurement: 8.5 mA
